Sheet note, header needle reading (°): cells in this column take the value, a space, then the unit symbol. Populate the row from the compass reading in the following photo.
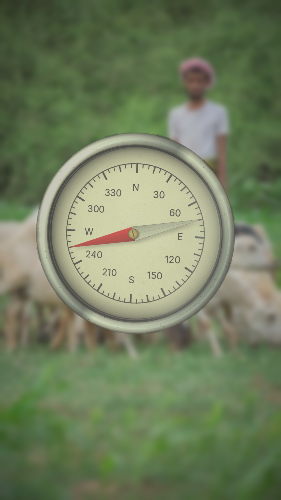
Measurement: 255 °
